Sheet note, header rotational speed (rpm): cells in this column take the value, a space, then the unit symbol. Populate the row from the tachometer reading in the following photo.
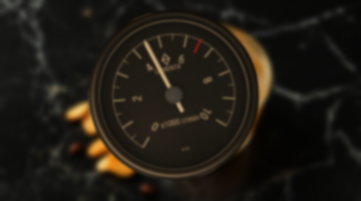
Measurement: 4500 rpm
